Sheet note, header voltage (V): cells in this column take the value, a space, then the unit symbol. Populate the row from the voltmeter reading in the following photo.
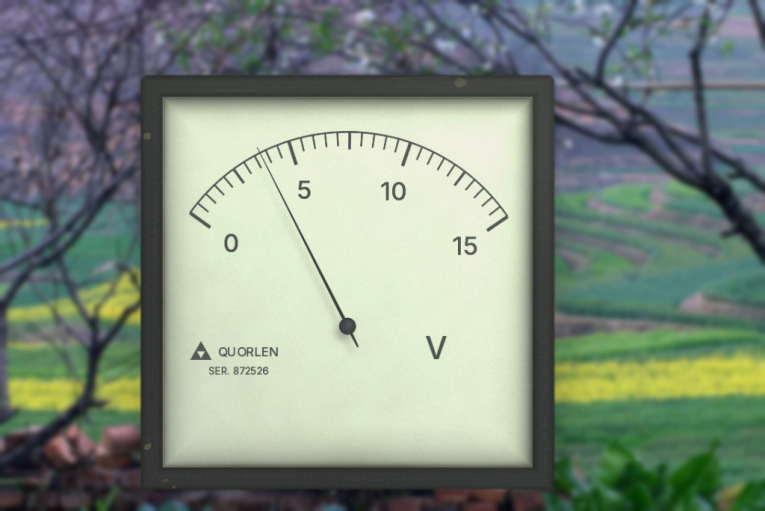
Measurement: 3.75 V
